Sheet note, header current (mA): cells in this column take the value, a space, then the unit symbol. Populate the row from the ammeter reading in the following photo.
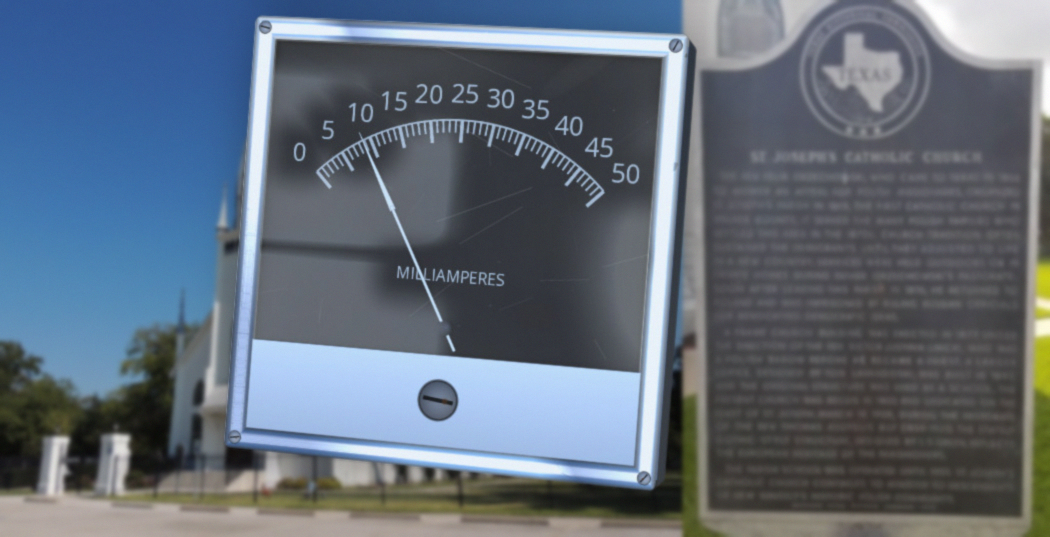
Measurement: 9 mA
